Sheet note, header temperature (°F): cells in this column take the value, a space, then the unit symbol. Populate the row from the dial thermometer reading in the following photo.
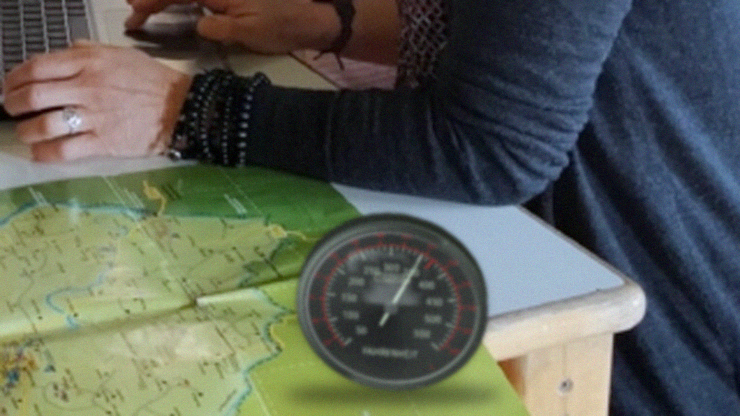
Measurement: 350 °F
